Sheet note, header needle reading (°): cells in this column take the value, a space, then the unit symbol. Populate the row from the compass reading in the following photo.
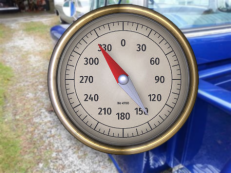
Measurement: 325 °
